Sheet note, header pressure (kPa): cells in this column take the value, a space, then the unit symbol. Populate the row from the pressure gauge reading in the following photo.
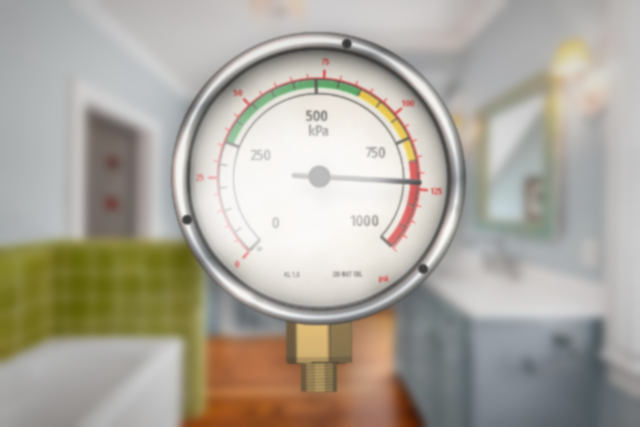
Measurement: 850 kPa
